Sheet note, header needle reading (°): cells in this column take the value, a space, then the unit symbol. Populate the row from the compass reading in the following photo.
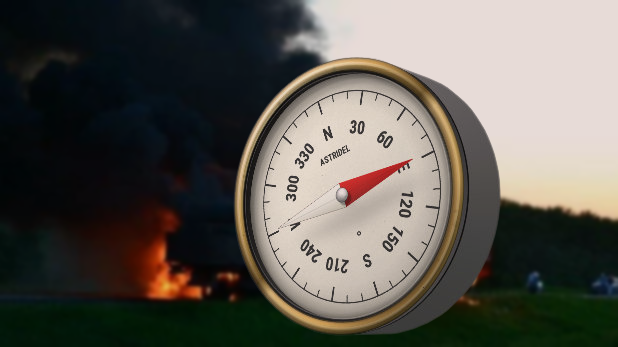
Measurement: 90 °
